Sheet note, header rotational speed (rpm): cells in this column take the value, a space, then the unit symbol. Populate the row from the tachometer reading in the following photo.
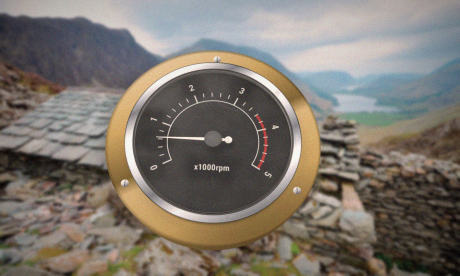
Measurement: 600 rpm
